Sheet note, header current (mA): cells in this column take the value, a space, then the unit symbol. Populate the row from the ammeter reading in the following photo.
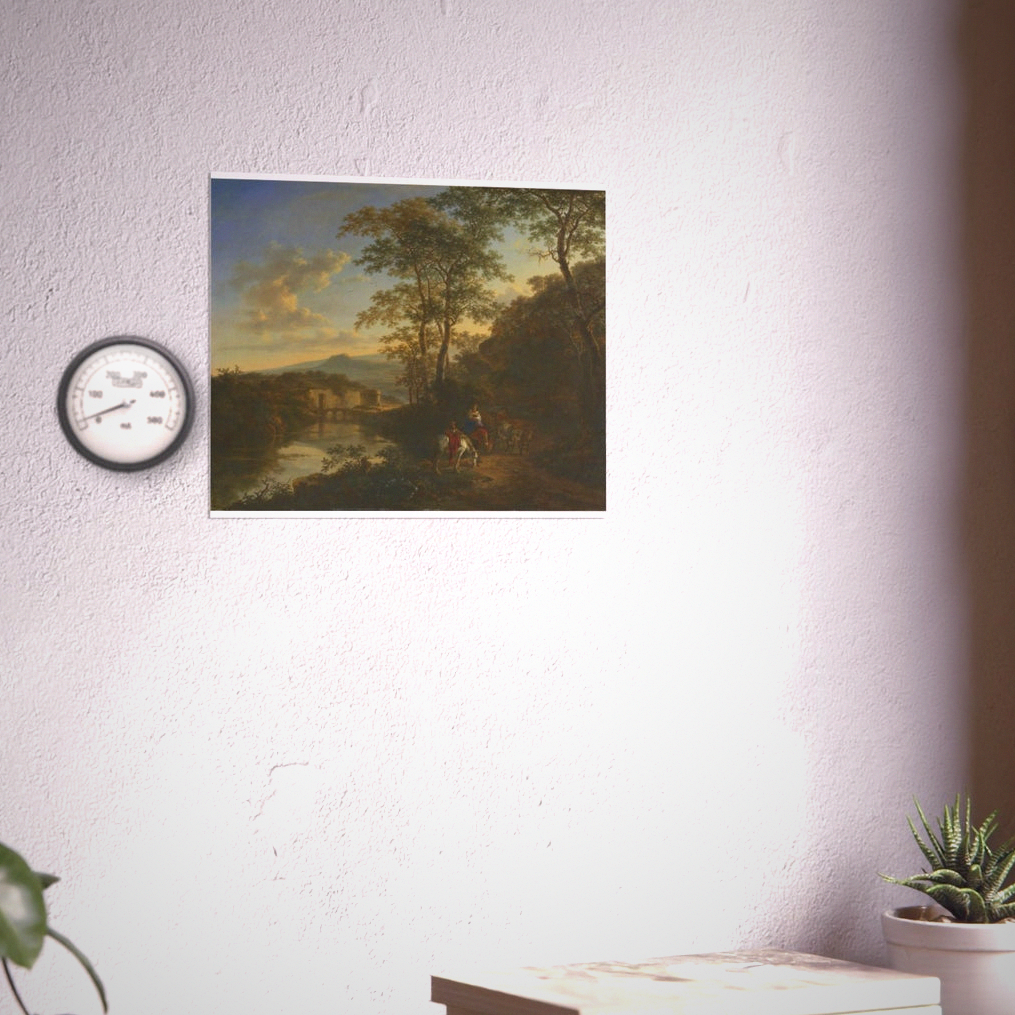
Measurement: 20 mA
